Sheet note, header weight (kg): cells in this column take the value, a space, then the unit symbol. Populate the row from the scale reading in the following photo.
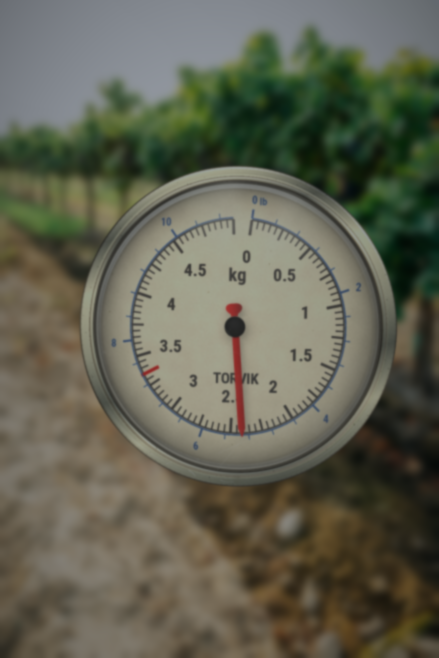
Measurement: 2.4 kg
